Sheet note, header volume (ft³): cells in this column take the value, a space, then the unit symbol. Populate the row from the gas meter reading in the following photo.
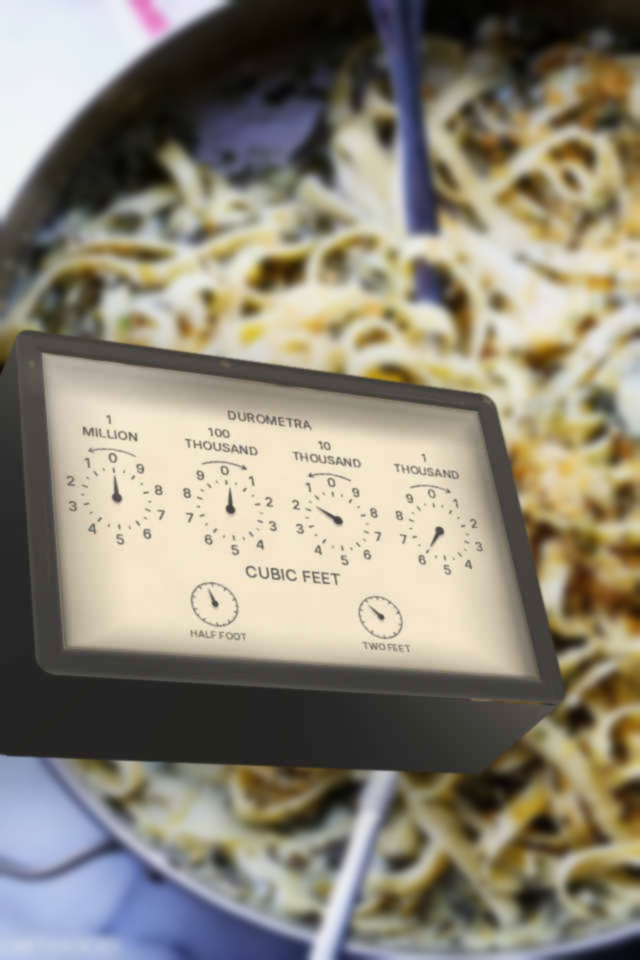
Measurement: 1600 ft³
